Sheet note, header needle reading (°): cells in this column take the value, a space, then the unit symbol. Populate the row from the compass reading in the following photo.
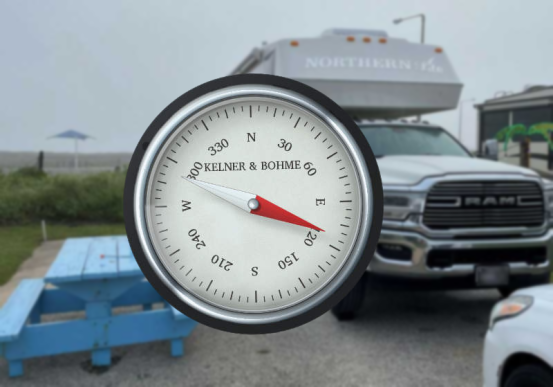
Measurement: 112.5 °
